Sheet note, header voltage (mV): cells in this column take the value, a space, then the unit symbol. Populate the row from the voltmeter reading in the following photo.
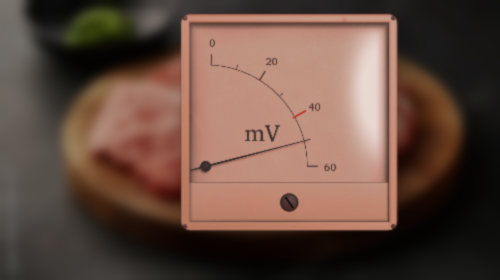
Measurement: 50 mV
